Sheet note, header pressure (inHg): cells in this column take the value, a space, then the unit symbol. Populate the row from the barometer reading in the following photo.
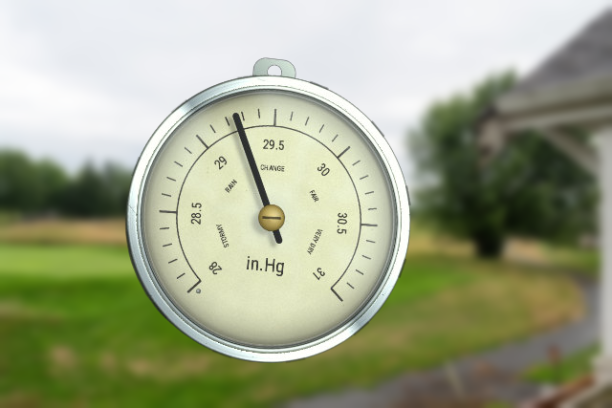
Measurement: 29.25 inHg
